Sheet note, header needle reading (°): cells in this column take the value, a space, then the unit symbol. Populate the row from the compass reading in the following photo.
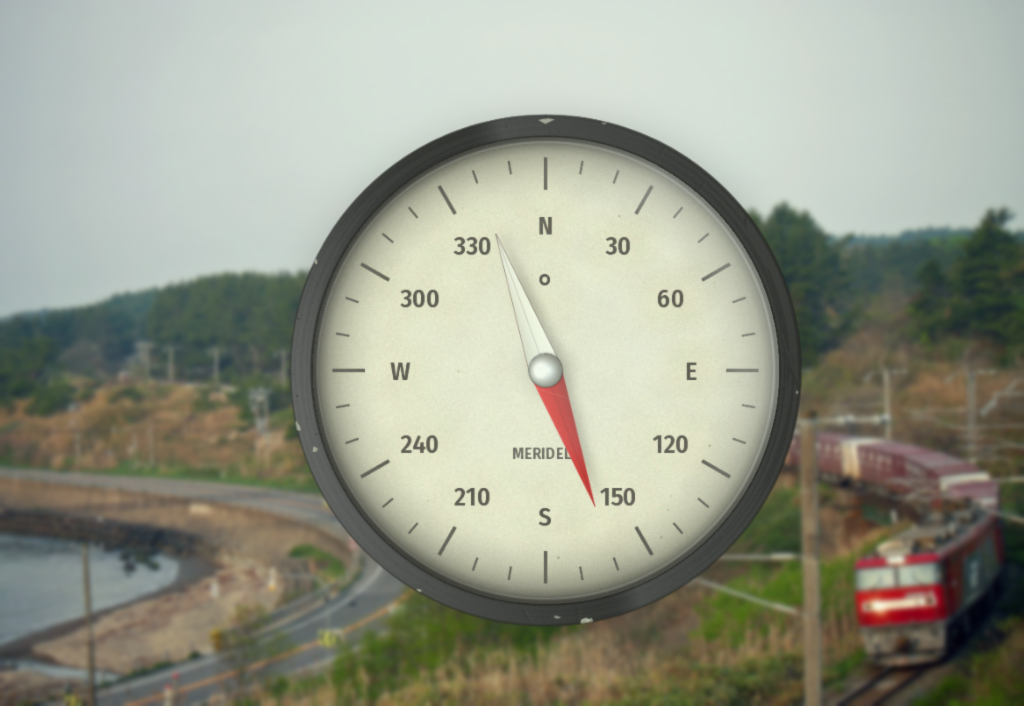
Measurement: 160 °
